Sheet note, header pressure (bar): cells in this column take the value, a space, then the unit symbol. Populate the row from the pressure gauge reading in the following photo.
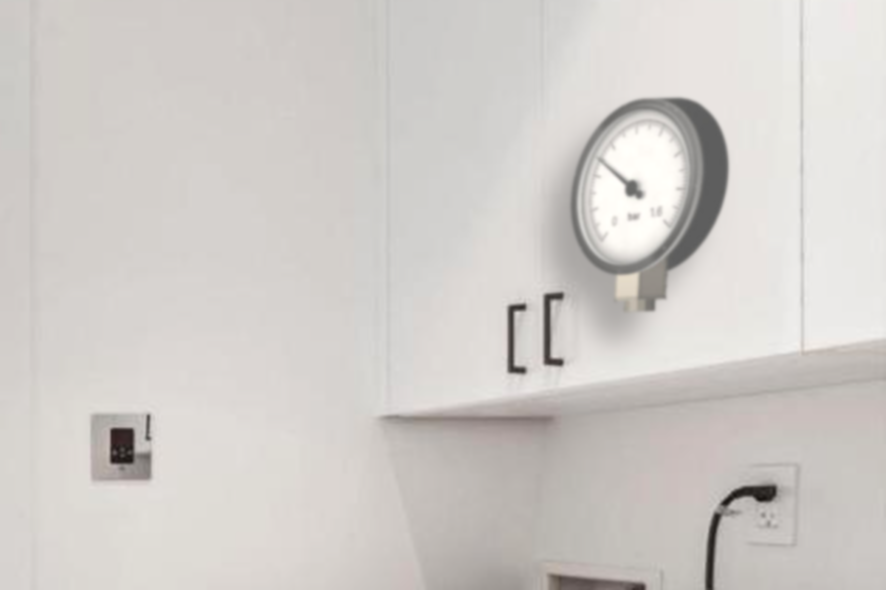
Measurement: 0.5 bar
